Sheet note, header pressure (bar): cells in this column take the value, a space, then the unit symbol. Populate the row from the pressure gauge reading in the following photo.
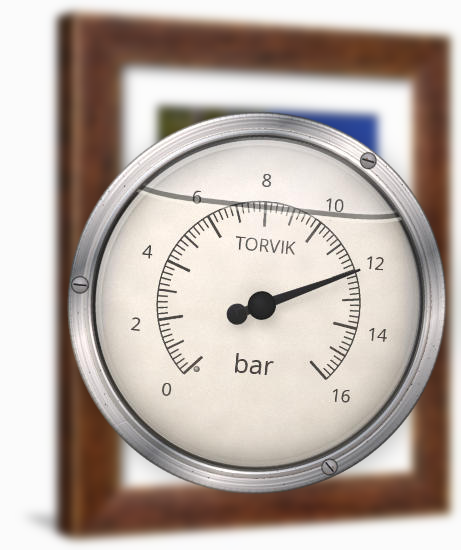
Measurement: 12 bar
